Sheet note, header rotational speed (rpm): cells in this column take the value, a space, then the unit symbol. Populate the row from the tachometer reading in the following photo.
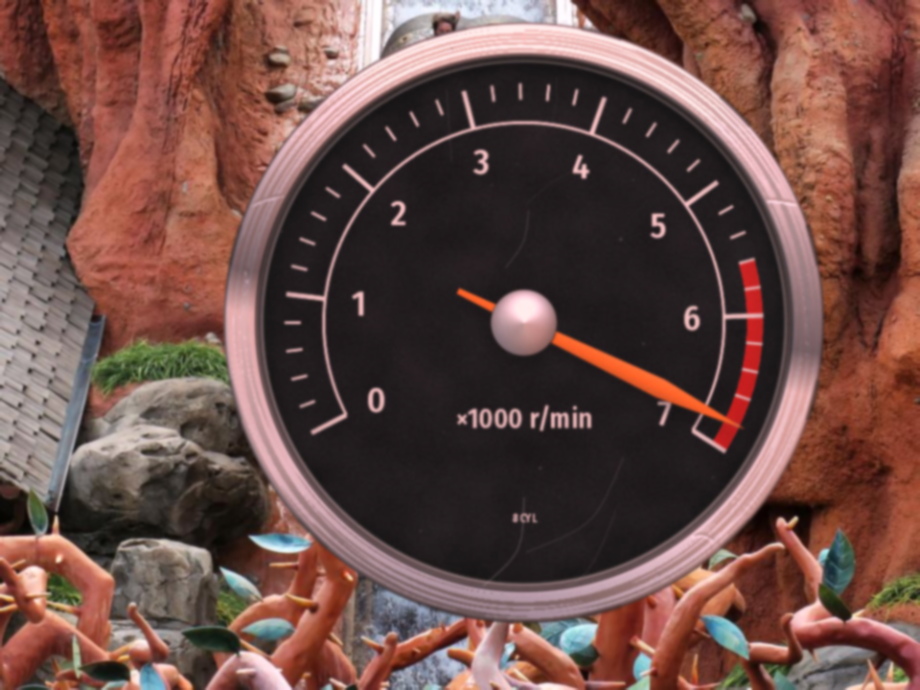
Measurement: 6800 rpm
